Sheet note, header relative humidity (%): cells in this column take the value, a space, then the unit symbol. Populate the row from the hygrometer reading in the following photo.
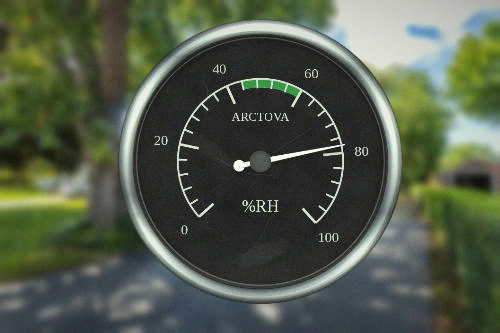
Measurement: 78 %
